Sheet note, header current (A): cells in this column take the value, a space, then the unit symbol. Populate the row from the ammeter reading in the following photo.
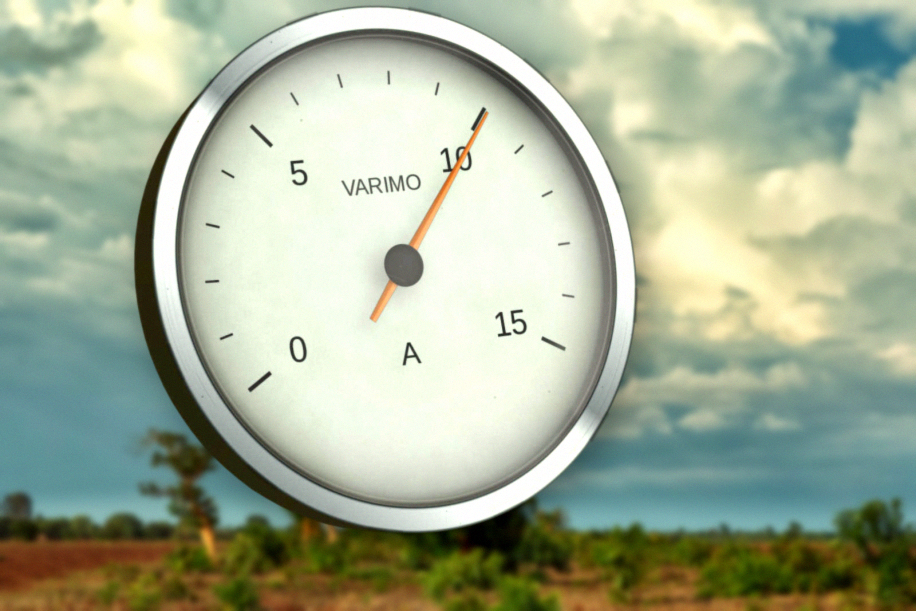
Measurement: 10 A
